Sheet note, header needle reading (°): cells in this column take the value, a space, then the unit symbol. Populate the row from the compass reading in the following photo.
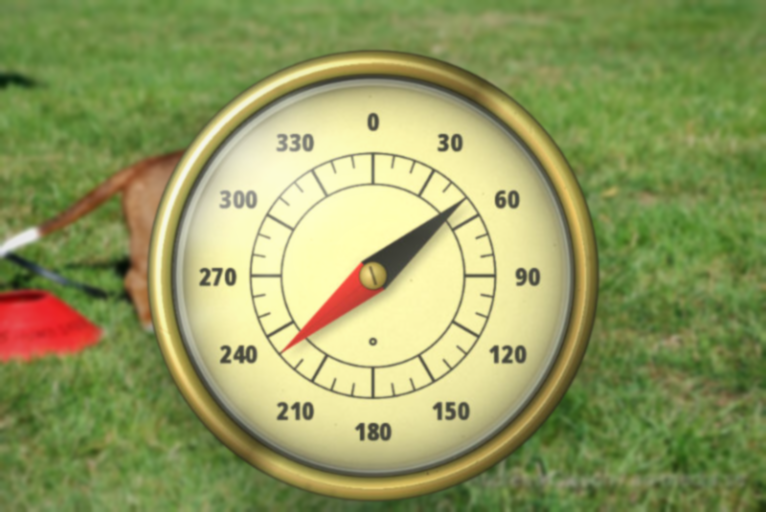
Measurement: 230 °
